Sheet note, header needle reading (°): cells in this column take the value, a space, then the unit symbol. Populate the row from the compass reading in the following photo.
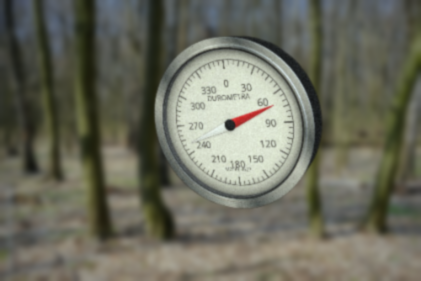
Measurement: 70 °
